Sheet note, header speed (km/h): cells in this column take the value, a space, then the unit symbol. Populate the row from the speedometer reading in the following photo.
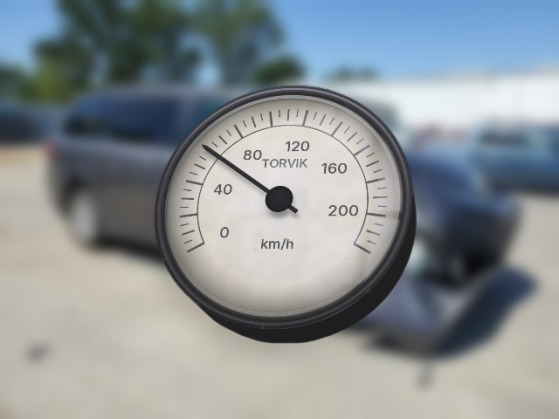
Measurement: 60 km/h
